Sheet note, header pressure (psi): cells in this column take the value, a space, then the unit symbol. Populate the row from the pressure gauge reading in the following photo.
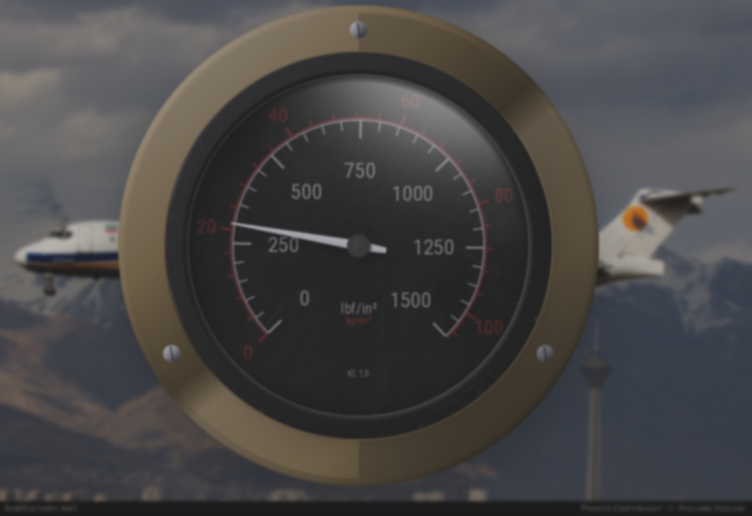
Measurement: 300 psi
